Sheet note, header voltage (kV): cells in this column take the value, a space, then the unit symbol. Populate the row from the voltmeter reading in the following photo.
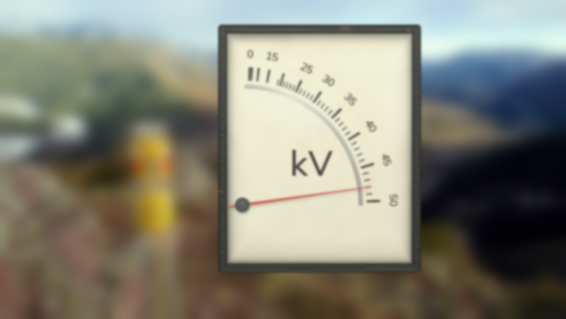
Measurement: 48 kV
